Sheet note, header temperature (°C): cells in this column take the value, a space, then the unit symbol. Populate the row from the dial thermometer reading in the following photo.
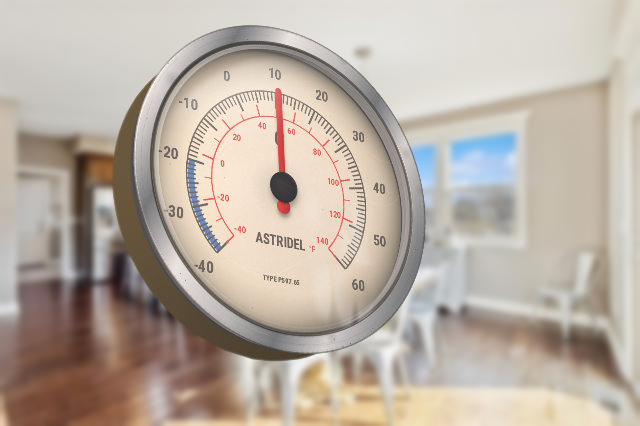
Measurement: 10 °C
